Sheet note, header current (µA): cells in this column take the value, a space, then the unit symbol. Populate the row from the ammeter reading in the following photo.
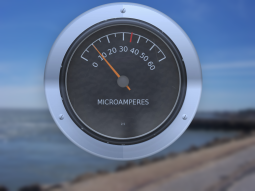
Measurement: 10 µA
